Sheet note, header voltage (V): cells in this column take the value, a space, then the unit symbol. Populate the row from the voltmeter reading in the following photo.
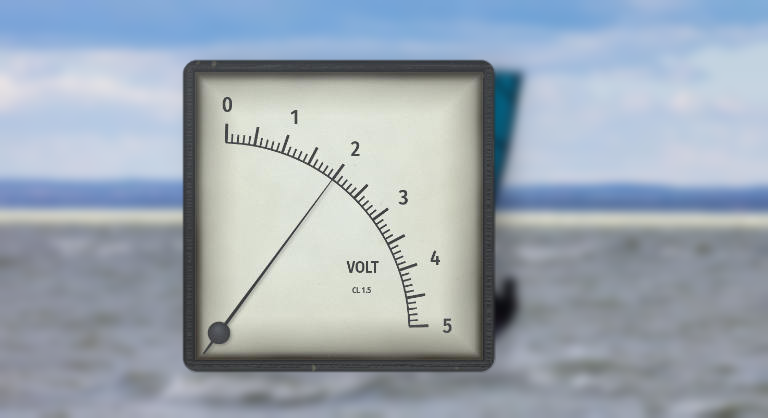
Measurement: 2 V
